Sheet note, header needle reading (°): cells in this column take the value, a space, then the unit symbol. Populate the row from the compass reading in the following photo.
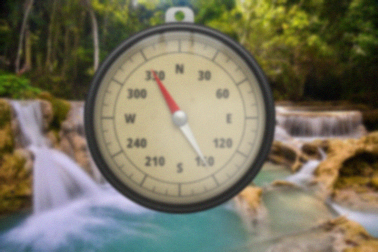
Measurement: 330 °
